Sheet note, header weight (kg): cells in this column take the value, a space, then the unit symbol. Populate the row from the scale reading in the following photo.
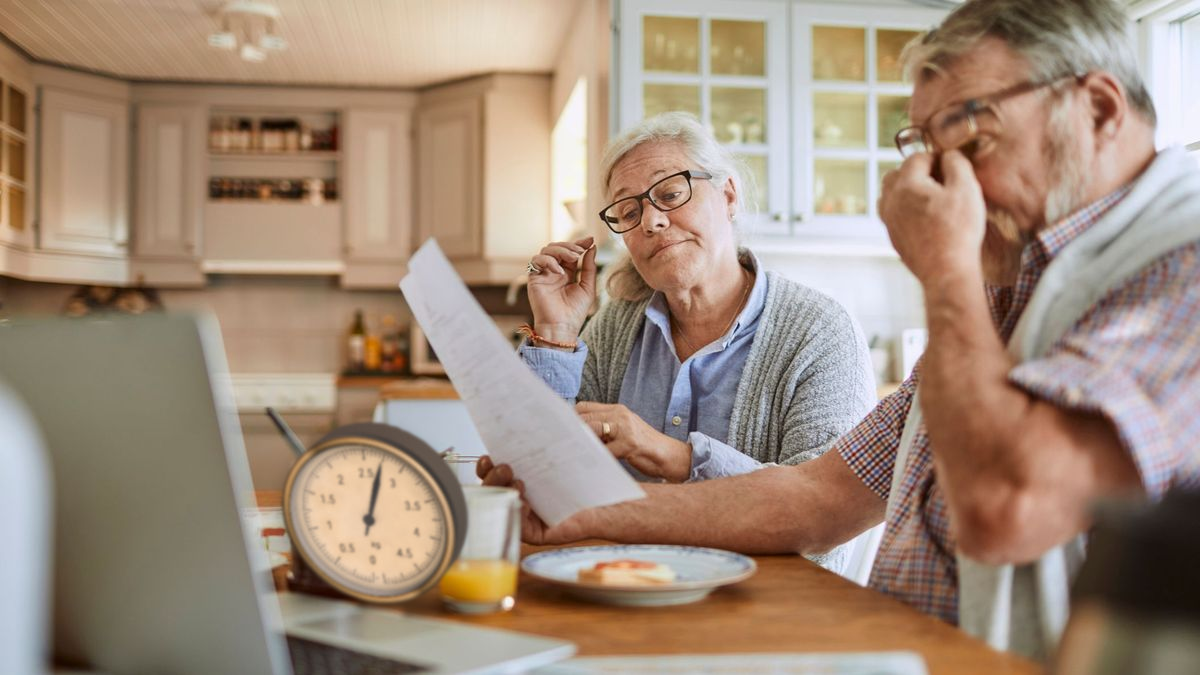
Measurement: 2.75 kg
